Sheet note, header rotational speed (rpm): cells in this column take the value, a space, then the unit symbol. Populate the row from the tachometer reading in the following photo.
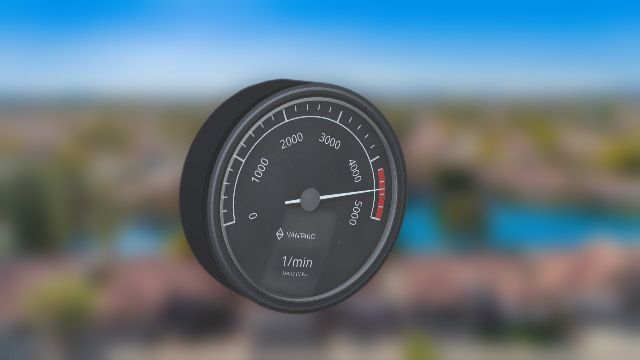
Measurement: 4500 rpm
